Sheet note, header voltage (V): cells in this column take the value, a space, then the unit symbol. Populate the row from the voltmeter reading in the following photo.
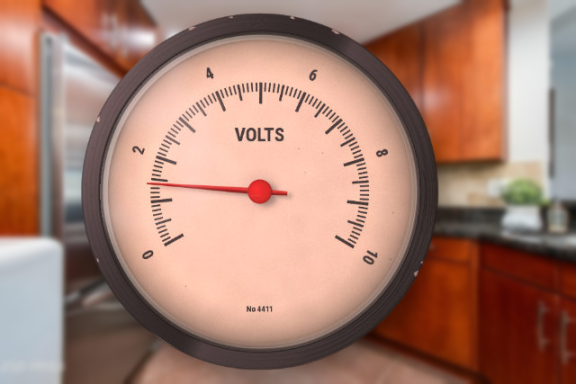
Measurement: 1.4 V
